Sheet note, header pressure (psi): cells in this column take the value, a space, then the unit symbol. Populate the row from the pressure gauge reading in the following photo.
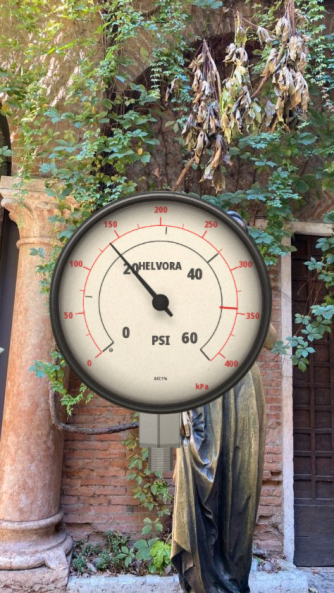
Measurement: 20 psi
